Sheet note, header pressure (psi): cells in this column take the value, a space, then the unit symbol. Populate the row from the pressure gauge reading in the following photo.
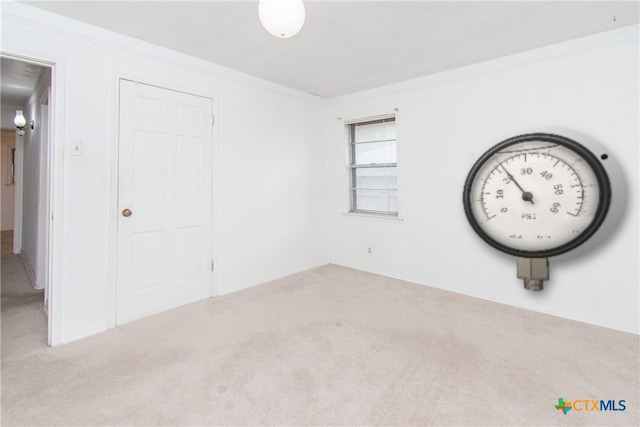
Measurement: 22 psi
